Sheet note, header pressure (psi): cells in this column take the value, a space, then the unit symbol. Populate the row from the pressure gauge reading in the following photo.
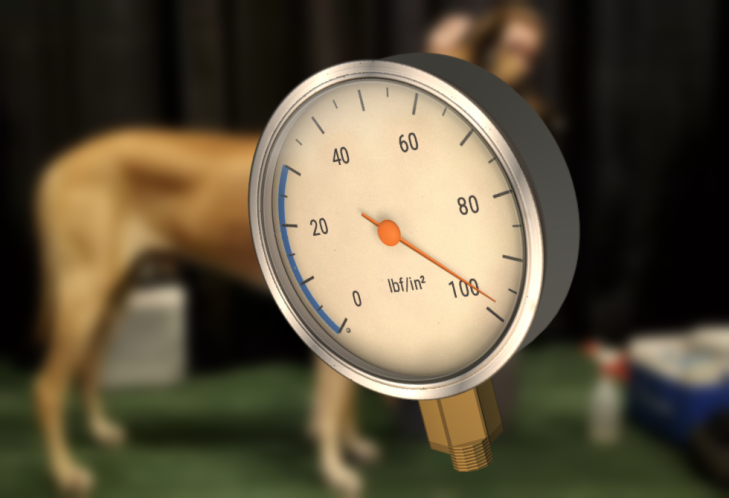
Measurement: 97.5 psi
